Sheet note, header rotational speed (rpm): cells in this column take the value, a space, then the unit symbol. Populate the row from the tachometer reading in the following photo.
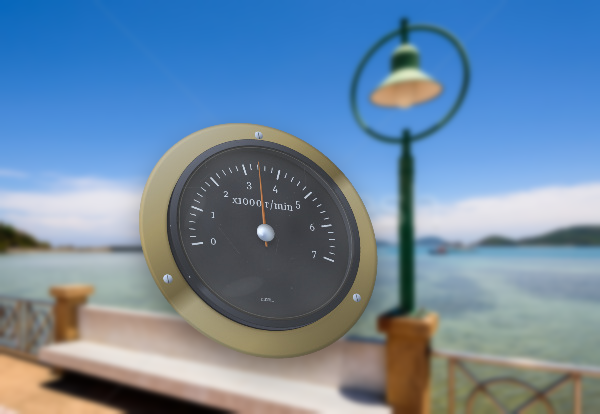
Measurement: 3400 rpm
